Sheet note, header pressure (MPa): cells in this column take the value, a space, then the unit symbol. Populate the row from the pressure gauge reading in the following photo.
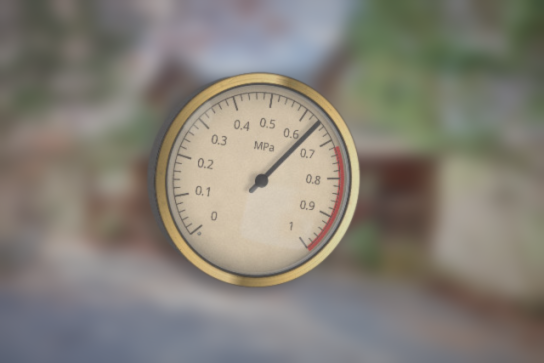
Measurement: 0.64 MPa
